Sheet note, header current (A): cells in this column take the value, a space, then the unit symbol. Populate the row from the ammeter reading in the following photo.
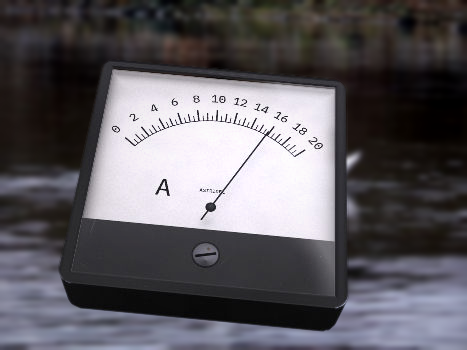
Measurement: 16 A
